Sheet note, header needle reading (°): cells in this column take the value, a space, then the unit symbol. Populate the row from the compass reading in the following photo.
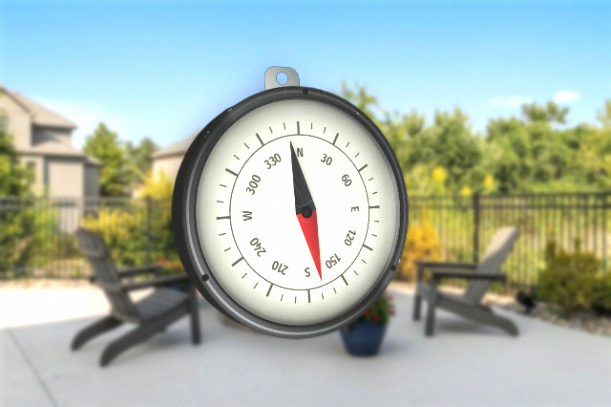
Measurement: 170 °
